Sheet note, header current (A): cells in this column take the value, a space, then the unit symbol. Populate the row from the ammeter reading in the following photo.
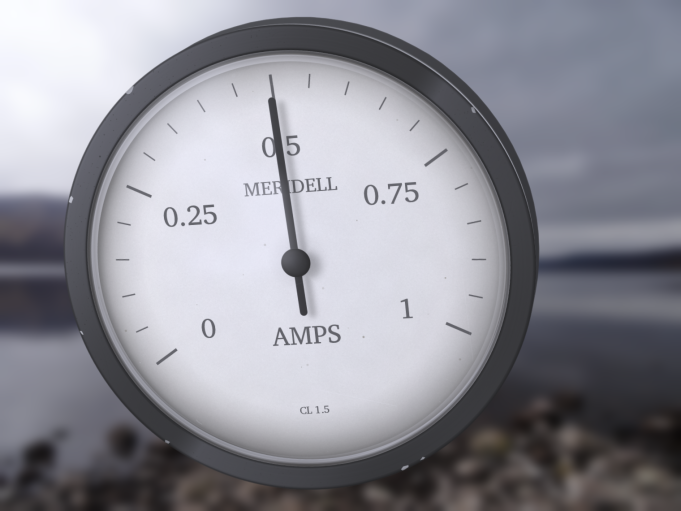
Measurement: 0.5 A
